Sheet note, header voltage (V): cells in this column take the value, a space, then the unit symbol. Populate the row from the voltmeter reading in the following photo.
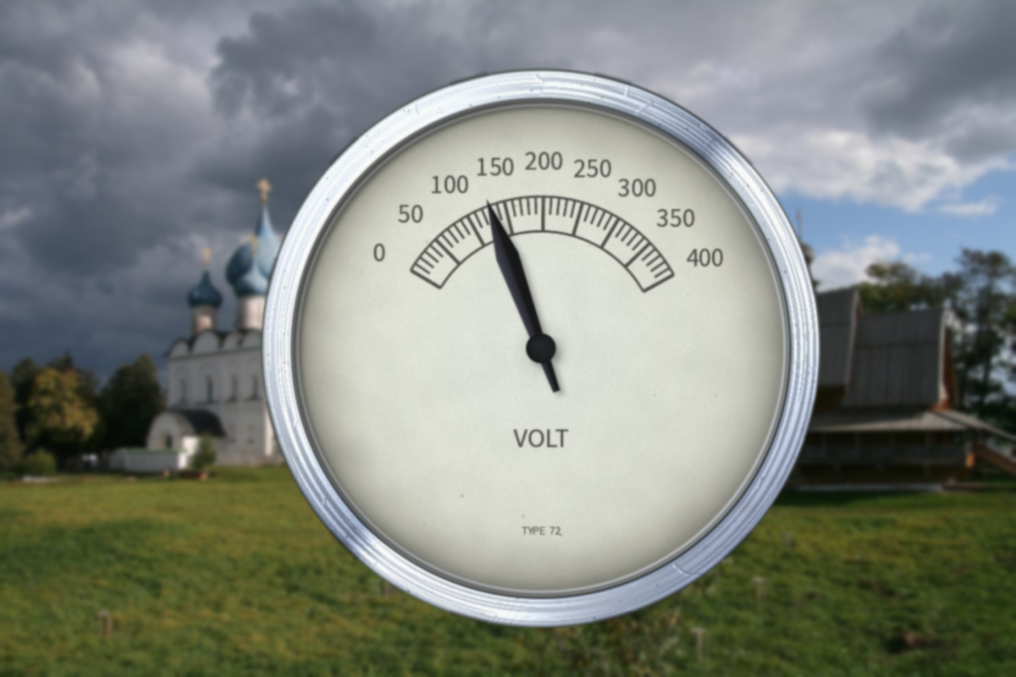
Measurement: 130 V
